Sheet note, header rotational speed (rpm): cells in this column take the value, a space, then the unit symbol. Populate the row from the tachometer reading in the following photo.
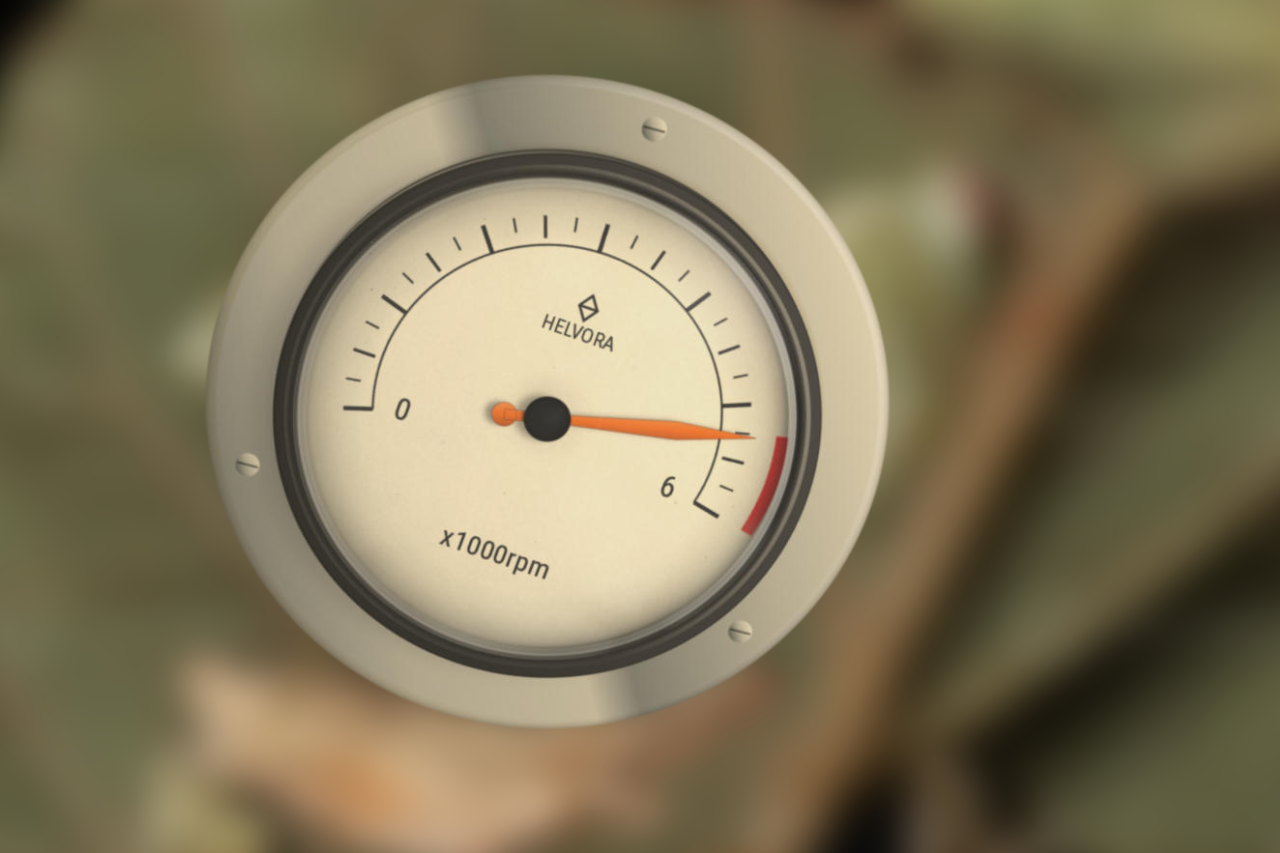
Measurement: 5250 rpm
